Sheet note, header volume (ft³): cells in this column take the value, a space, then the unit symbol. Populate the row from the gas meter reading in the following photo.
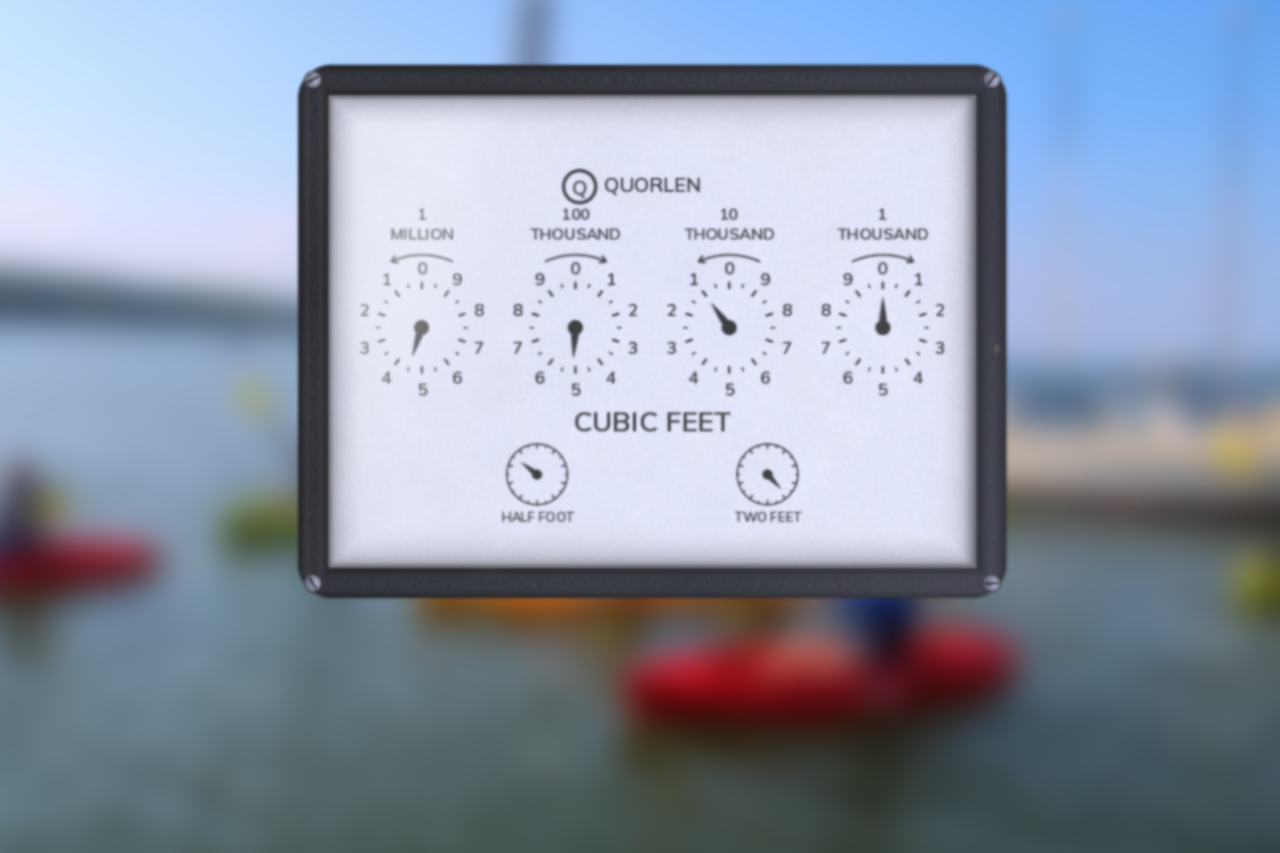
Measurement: 451000 ft³
